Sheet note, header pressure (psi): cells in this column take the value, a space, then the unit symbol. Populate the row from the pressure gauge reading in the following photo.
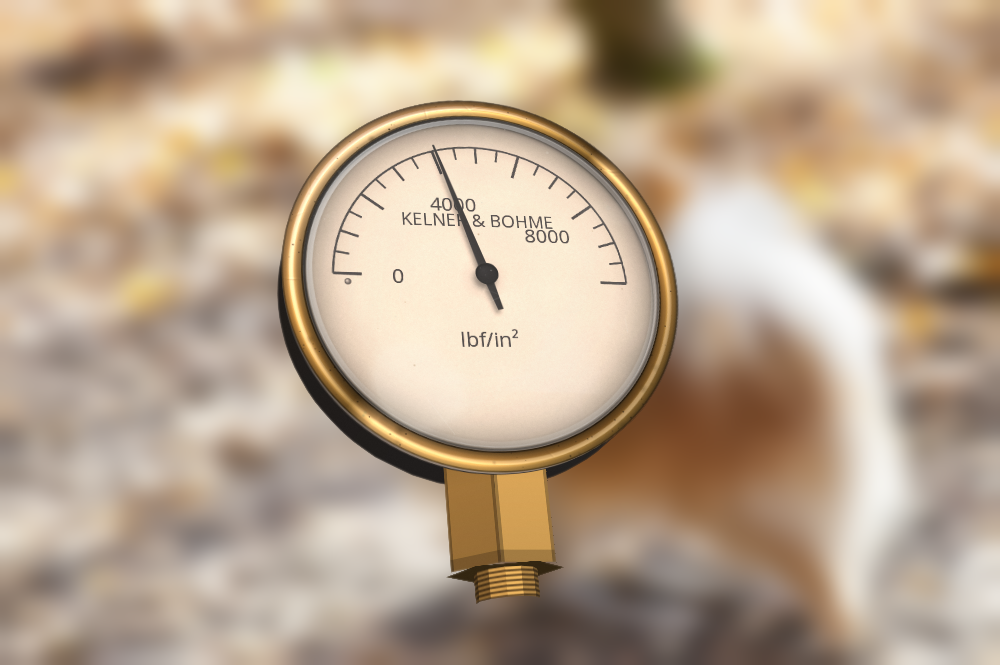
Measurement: 4000 psi
